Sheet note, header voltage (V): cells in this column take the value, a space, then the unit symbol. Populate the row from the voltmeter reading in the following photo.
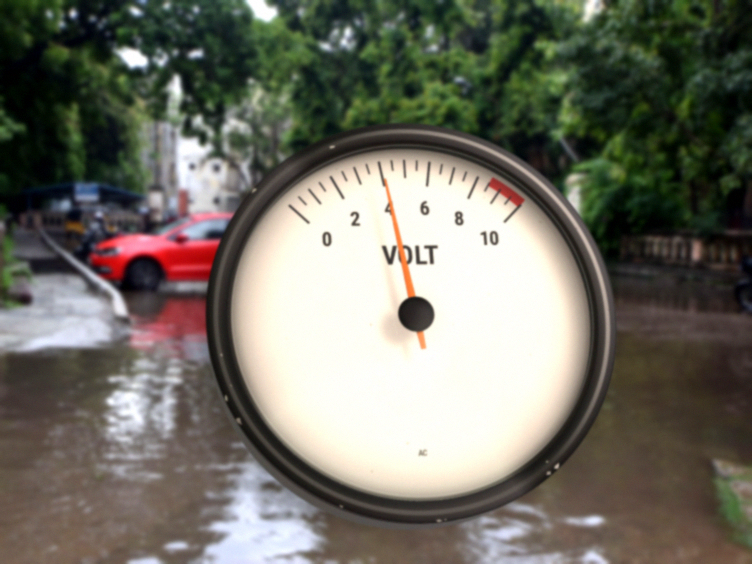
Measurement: 4 V
